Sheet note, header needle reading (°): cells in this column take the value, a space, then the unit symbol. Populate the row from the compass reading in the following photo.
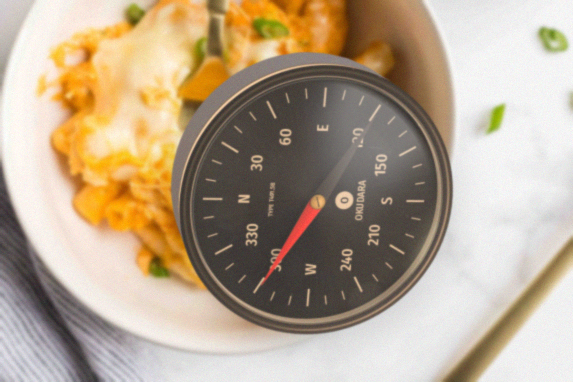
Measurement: 300 °
